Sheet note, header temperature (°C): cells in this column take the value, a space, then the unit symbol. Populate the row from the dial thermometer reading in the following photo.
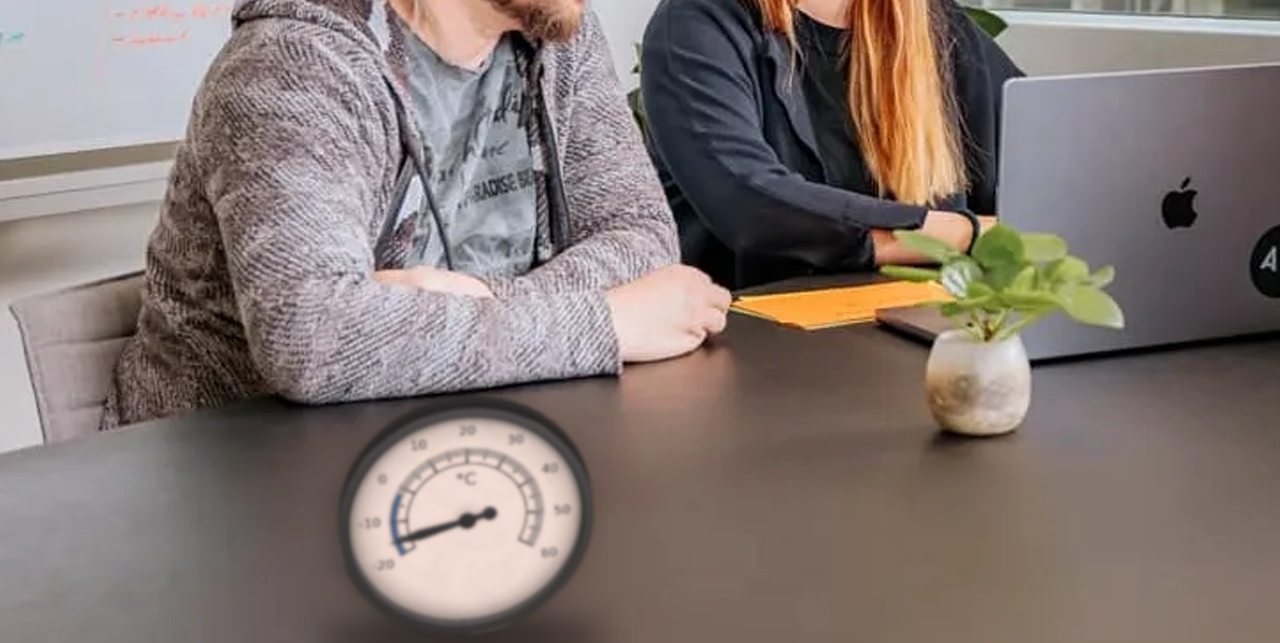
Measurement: -15 °C
